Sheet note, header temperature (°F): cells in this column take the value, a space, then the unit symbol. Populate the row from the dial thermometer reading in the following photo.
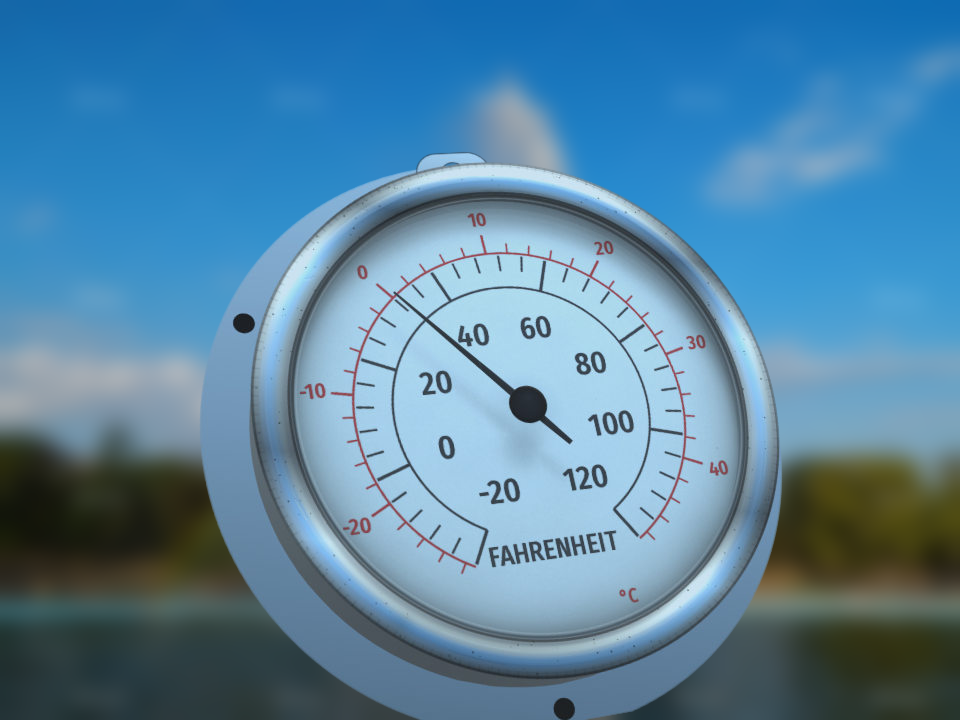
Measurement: 32 °F
